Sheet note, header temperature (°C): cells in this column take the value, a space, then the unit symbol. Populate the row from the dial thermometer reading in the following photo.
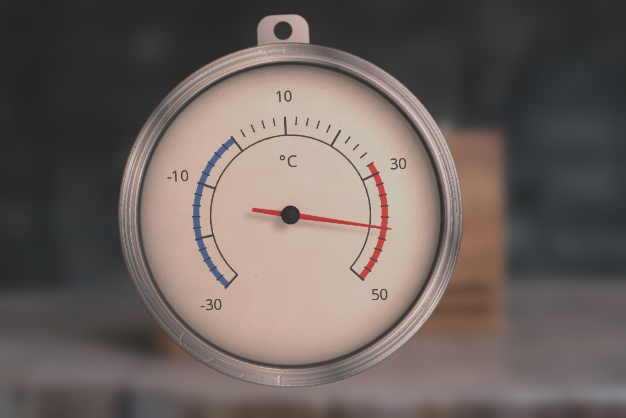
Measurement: 40 °C
